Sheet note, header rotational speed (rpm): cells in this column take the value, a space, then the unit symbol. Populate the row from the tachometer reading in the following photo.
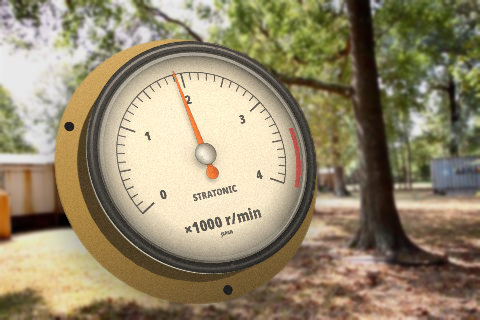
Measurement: 1900 rpm
